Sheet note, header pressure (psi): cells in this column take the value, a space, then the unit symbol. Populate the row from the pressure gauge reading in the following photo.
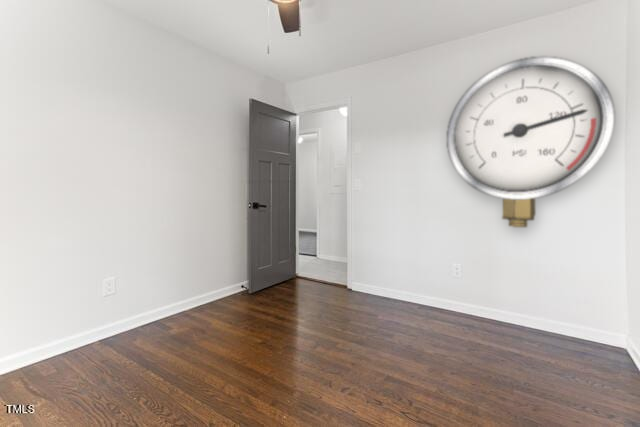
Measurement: 125 psi
